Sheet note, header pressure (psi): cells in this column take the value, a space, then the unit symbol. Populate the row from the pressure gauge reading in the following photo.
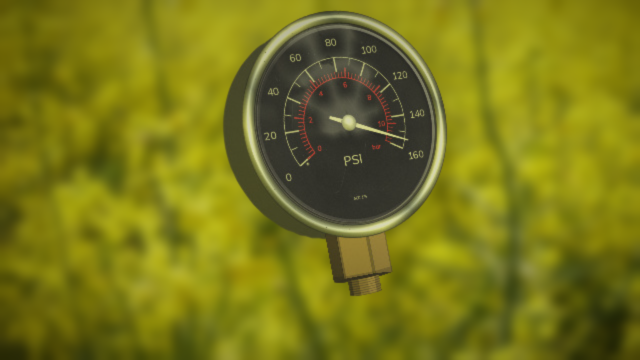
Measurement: 155 psi
